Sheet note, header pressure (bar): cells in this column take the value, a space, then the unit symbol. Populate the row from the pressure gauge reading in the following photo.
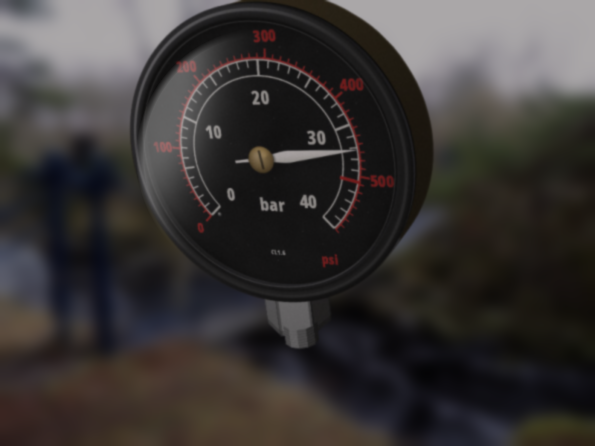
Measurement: 32 bar
